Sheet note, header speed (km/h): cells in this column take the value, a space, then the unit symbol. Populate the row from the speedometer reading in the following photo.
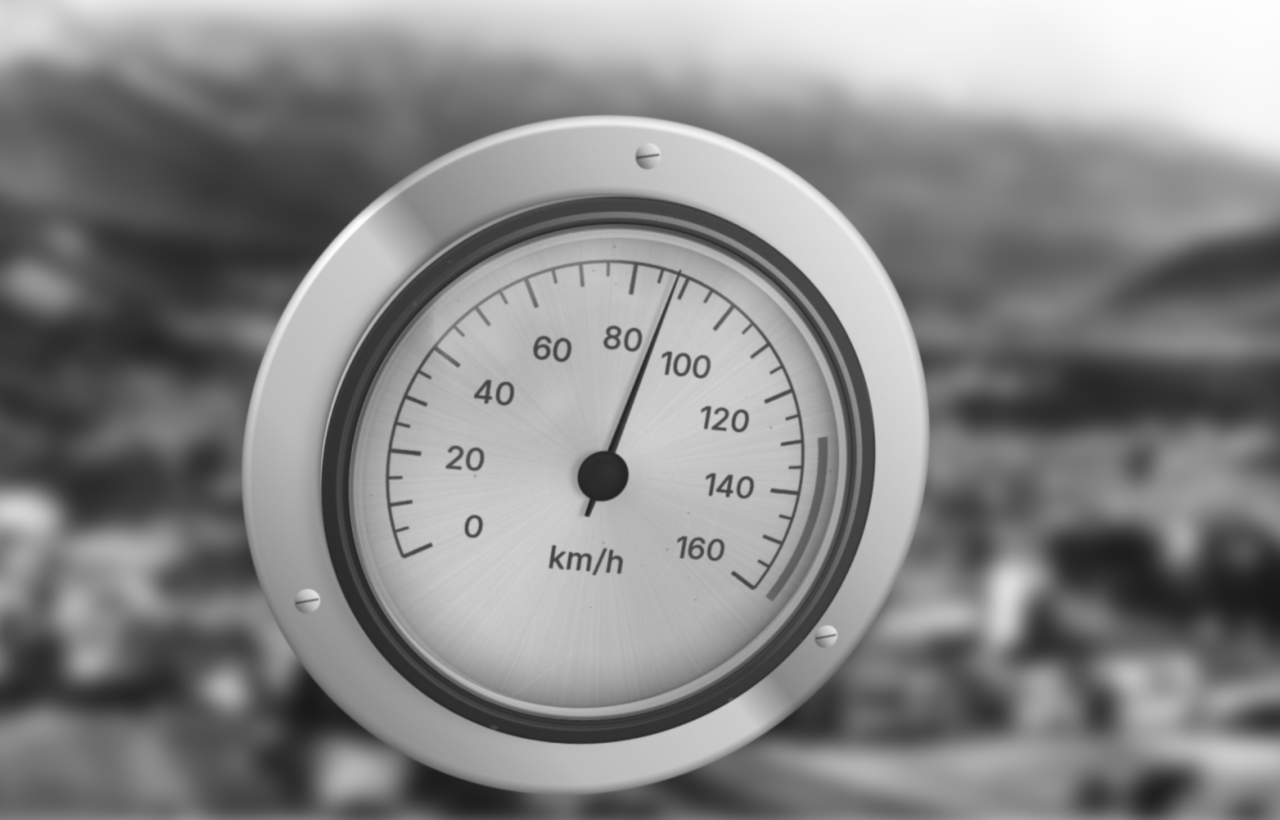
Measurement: 87.5 km/h
